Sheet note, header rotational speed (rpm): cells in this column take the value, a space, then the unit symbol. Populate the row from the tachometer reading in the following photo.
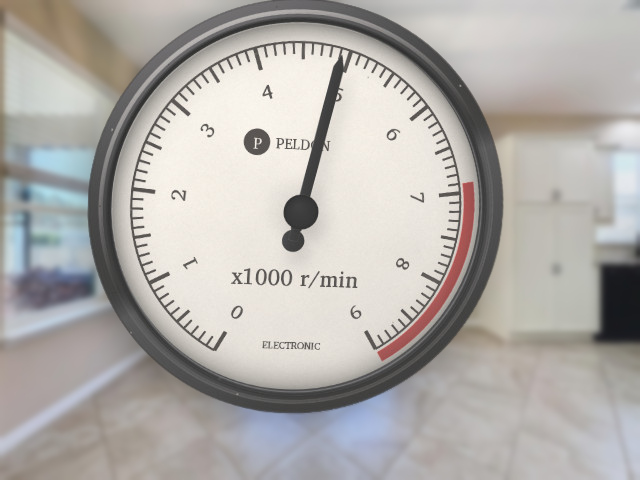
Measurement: 4900 rpm
